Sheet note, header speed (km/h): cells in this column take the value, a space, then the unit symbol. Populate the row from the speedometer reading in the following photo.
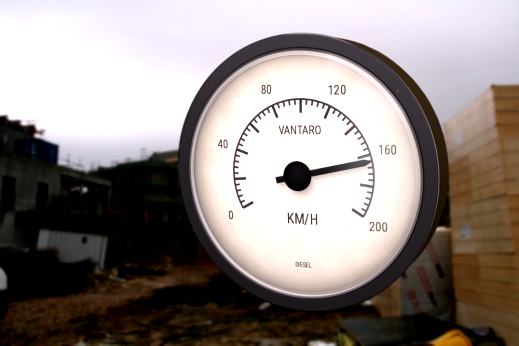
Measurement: 164 km/h
